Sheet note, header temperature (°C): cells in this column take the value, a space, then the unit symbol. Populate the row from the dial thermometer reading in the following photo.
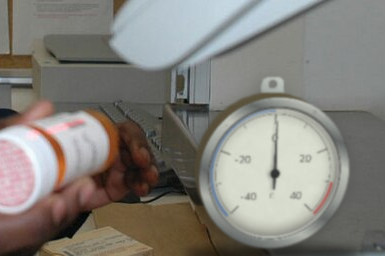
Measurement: 0 °C
